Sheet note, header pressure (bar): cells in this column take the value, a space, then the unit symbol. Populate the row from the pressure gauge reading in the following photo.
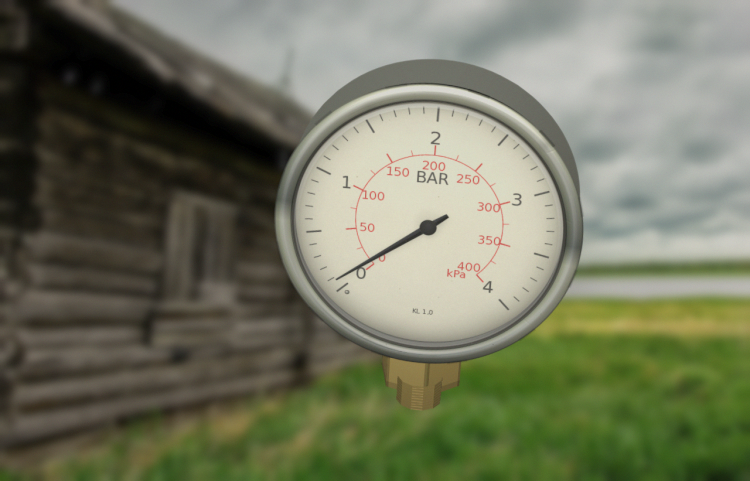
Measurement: 0.1 bar
